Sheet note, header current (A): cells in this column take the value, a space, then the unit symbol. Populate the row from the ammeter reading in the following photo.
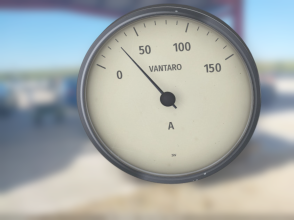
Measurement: 30 A
